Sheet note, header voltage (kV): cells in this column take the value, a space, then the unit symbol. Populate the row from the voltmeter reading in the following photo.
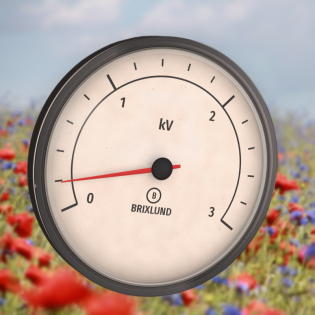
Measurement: 0.2 kV
